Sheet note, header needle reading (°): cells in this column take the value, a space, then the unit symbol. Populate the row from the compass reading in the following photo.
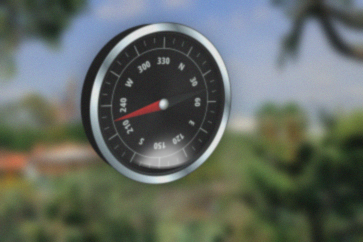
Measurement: 225 °
